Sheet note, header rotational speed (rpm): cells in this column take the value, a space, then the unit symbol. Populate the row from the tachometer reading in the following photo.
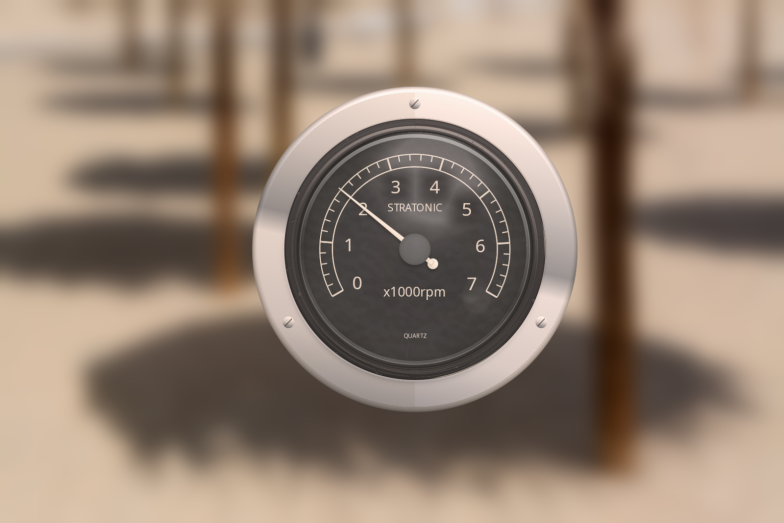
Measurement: 2000 rpm
